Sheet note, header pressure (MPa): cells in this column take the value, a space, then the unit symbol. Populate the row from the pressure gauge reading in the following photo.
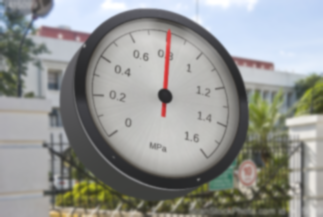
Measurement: 0.8 MPa
